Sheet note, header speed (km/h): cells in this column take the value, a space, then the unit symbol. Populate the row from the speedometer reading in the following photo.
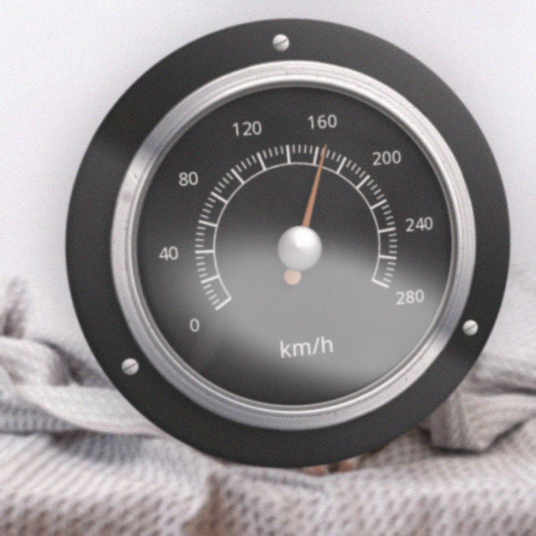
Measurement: 164 km/h
